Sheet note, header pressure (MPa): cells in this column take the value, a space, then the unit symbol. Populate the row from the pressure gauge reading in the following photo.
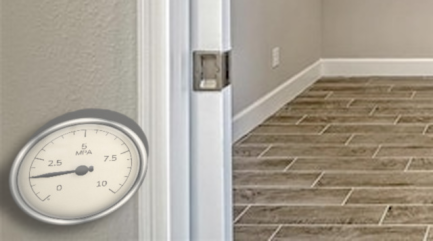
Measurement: 1.5 MPa
